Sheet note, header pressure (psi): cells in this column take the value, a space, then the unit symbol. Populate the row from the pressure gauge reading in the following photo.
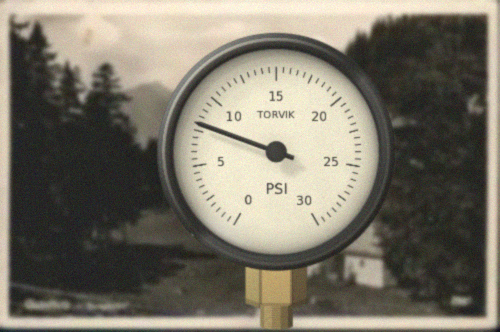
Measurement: 8 psi
